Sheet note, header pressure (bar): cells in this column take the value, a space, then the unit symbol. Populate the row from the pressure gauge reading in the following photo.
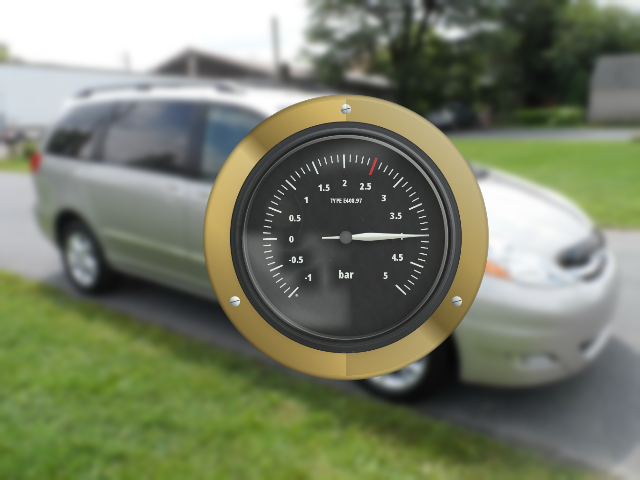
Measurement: 4 bar
